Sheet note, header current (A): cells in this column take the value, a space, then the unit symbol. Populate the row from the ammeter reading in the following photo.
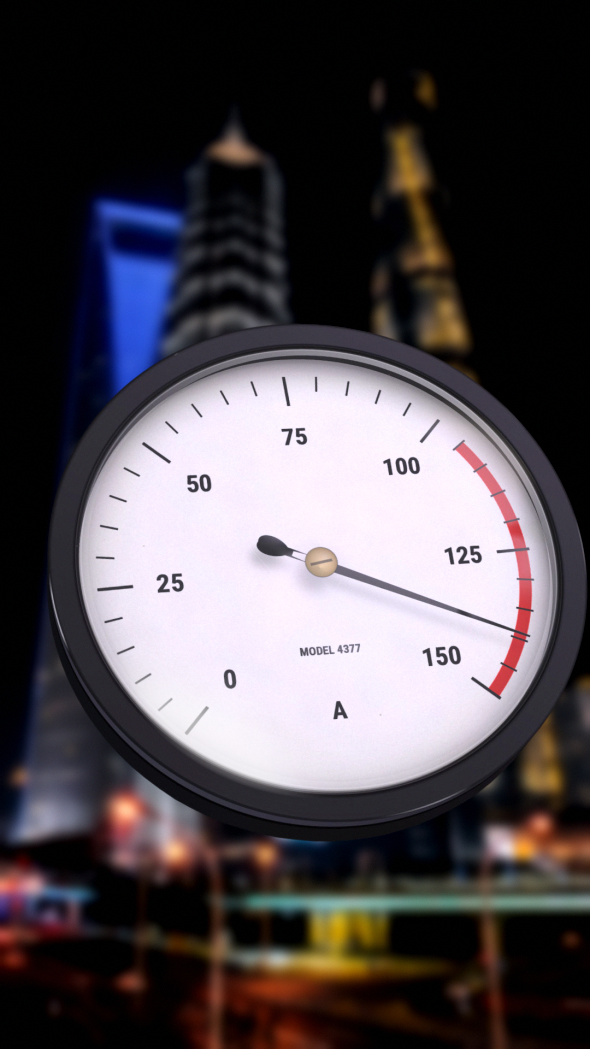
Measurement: 140 A
